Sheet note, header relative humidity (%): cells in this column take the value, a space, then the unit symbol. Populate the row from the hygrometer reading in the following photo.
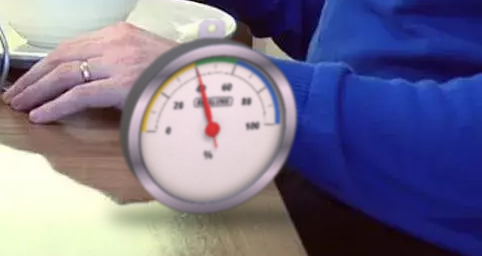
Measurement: 40 %
